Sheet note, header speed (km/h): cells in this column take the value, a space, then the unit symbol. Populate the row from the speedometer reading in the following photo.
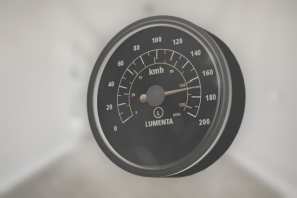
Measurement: 170 km/h
